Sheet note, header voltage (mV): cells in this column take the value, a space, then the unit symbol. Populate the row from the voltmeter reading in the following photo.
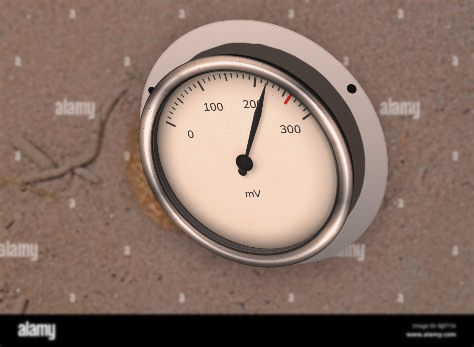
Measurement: 220 mV
